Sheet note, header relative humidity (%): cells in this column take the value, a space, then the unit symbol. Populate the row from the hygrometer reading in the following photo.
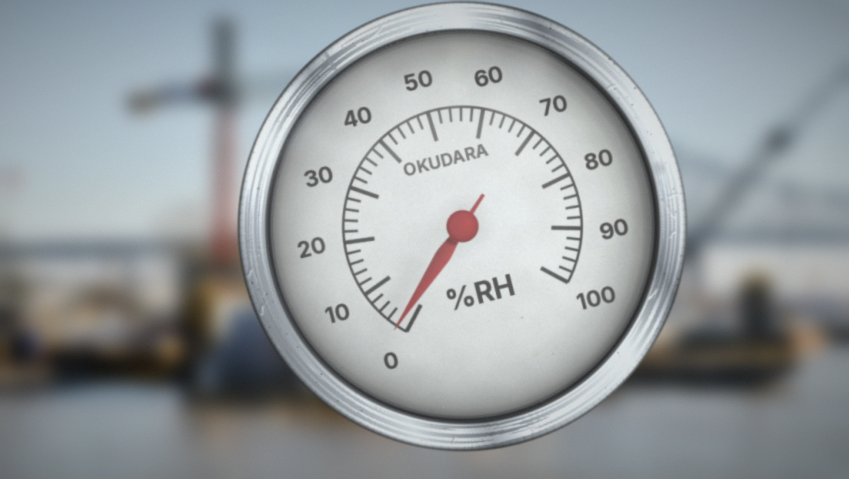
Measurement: 2 %
